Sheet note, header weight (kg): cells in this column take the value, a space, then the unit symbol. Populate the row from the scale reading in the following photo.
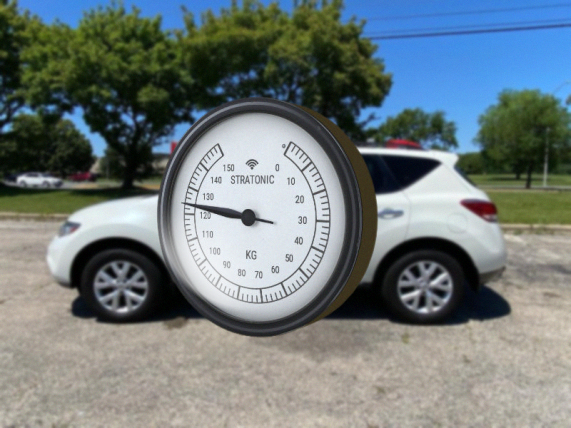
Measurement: 124 kg
